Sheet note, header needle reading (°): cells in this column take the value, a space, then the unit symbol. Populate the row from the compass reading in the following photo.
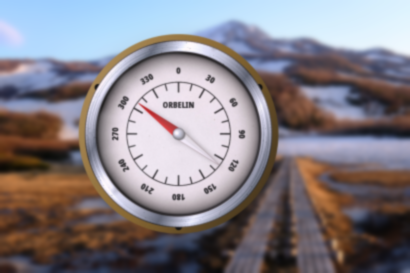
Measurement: 307.5 °
